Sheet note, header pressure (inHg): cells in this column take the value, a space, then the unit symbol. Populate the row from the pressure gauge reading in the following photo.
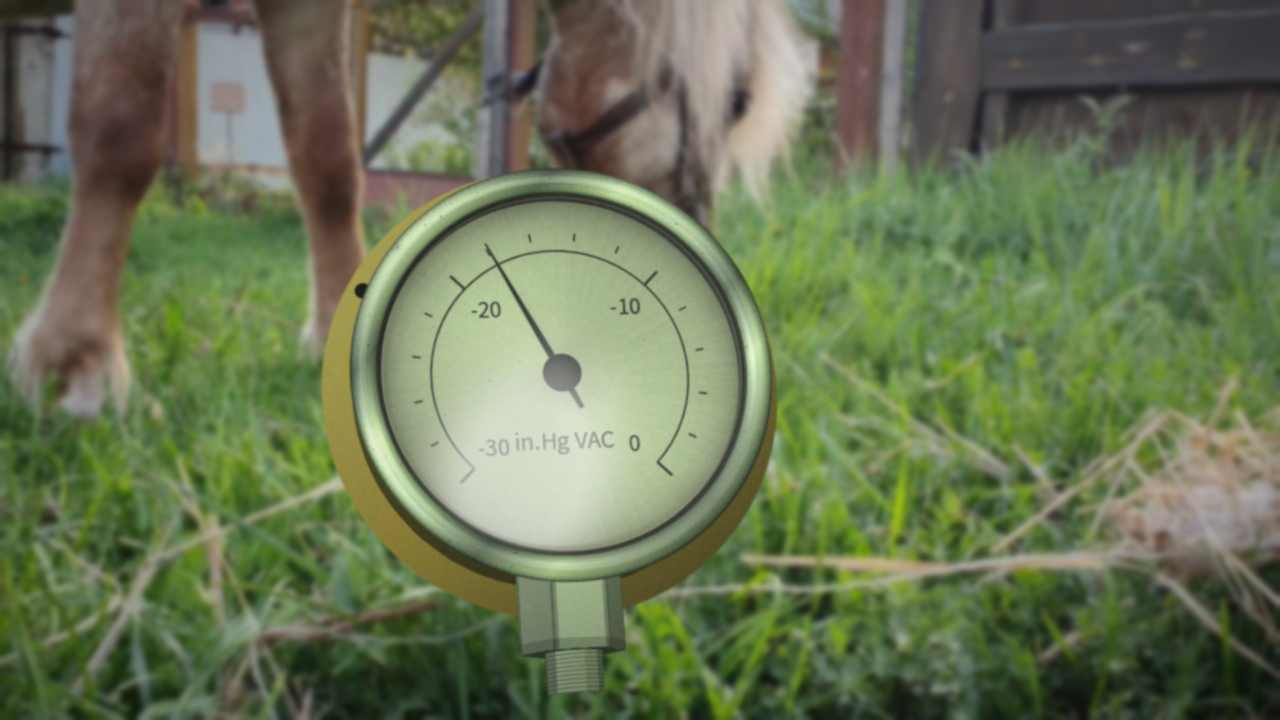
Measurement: -18 inHg
